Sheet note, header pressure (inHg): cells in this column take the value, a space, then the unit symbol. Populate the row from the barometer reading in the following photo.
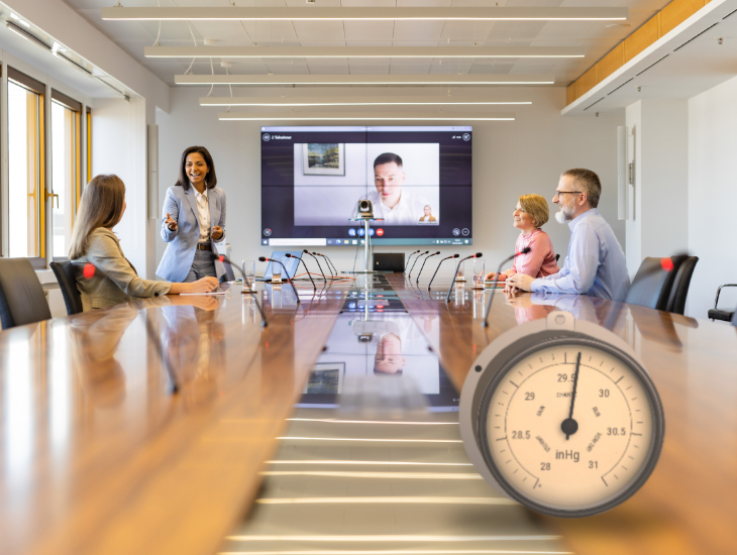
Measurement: 29.6 inHg
